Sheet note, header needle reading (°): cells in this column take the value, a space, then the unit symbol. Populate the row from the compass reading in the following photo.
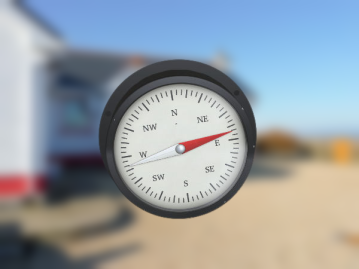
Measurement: 80 °
